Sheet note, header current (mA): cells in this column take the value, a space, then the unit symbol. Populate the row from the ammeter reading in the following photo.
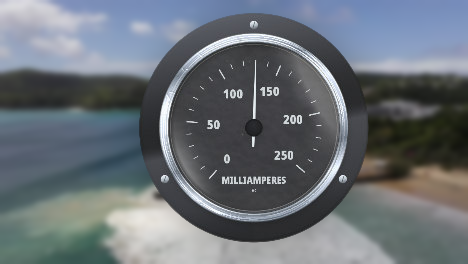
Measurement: 130 mA
